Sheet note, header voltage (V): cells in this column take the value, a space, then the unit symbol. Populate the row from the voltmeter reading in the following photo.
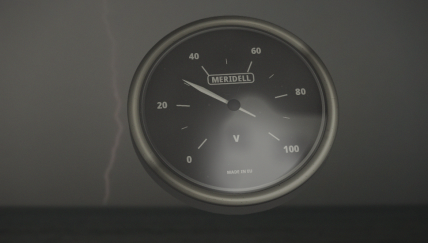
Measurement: 30 V
